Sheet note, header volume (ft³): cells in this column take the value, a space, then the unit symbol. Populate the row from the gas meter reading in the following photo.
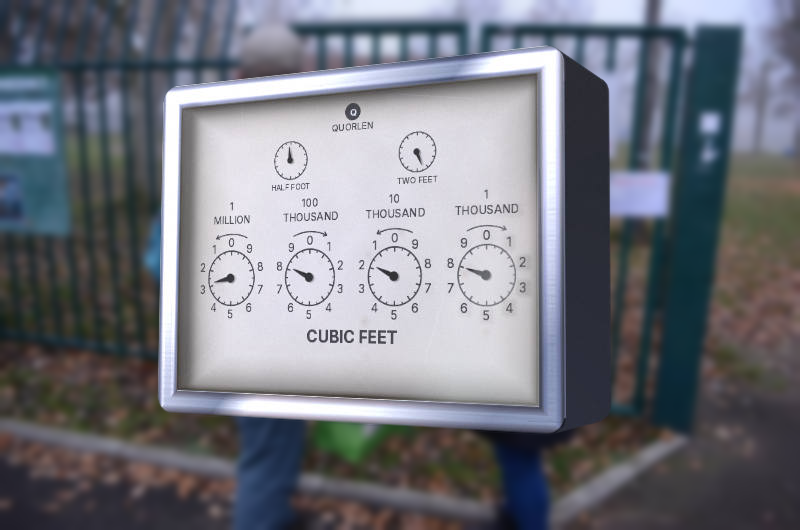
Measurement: 281800 ft³
